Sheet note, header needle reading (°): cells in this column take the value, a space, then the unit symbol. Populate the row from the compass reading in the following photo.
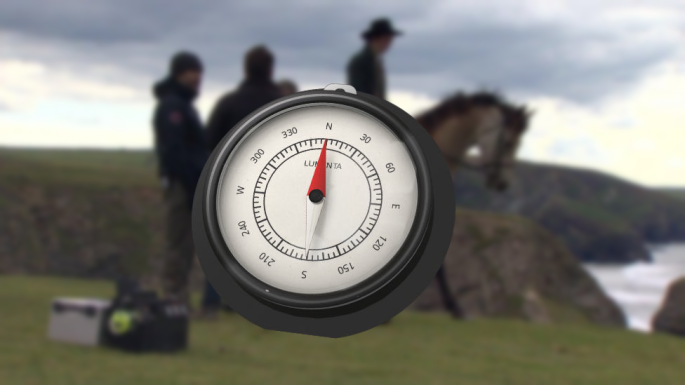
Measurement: 0 °
